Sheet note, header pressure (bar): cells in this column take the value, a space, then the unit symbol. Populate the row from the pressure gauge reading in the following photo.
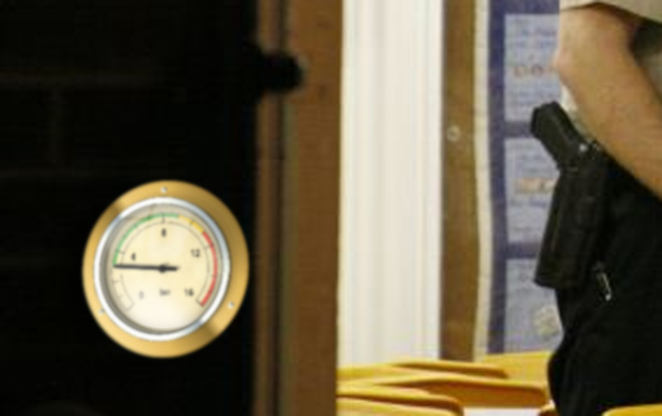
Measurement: 3 bar
